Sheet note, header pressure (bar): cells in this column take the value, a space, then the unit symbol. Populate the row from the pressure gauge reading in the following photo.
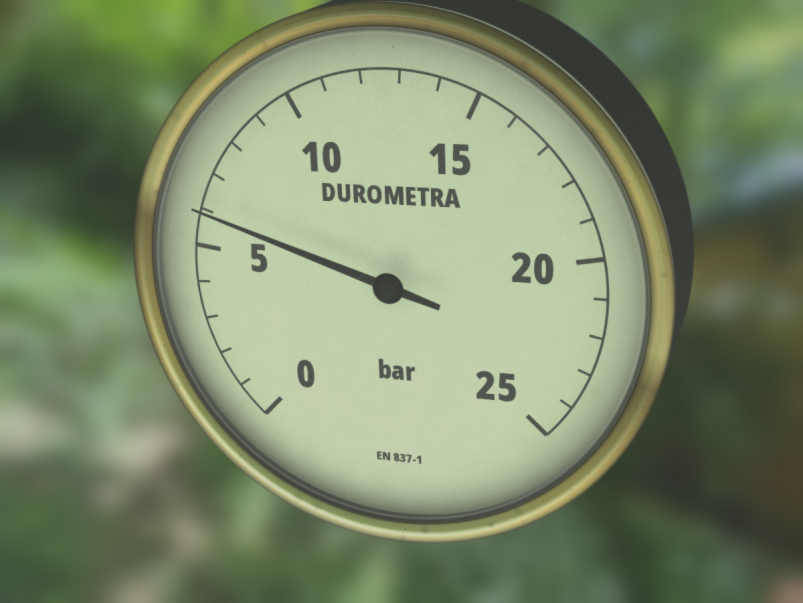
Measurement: 6 bar
